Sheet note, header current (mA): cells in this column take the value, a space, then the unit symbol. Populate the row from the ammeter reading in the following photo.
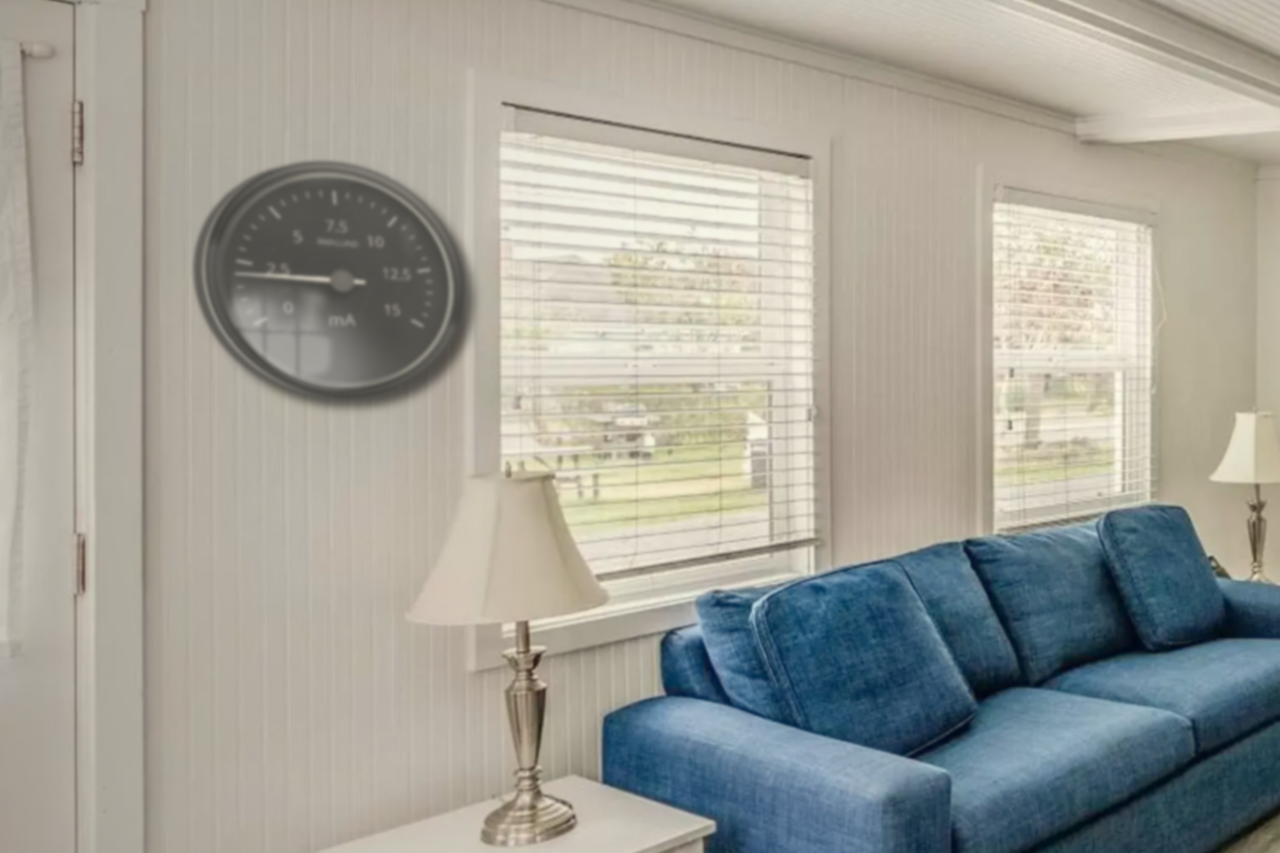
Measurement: 2 mA
